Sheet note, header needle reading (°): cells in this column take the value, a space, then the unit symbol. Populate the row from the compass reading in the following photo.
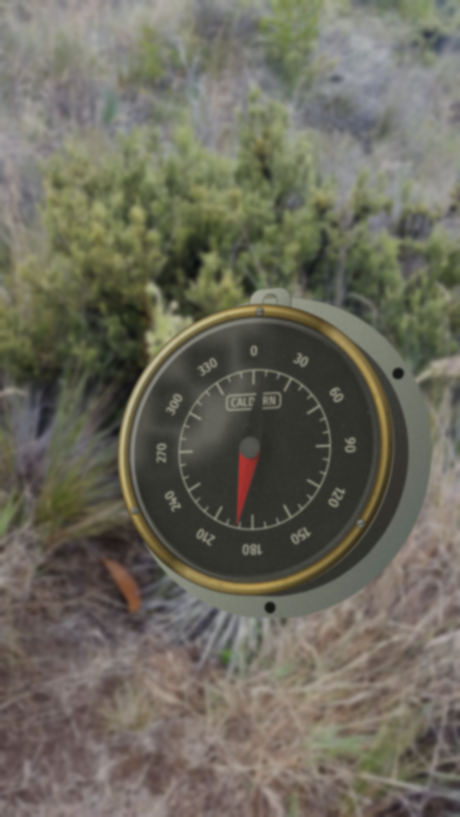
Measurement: 190 °
